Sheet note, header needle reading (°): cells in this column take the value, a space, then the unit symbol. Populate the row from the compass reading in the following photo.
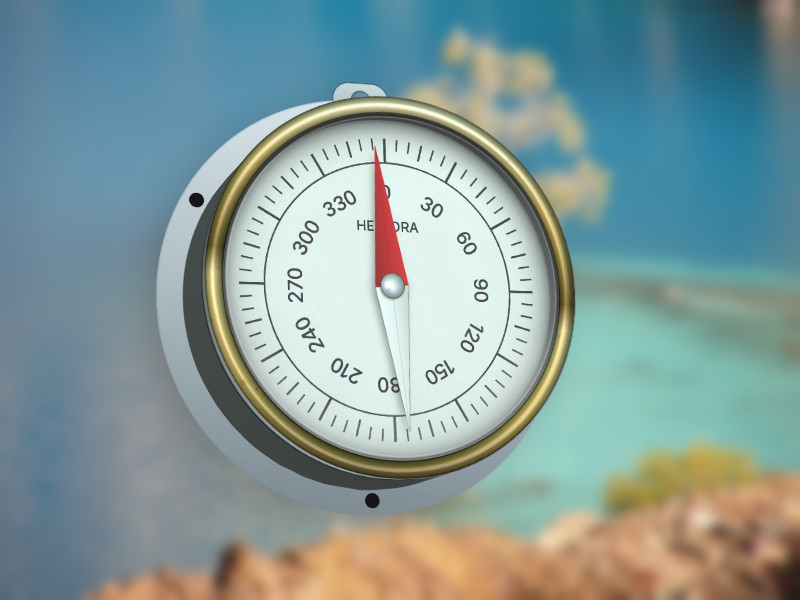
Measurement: 355 °
